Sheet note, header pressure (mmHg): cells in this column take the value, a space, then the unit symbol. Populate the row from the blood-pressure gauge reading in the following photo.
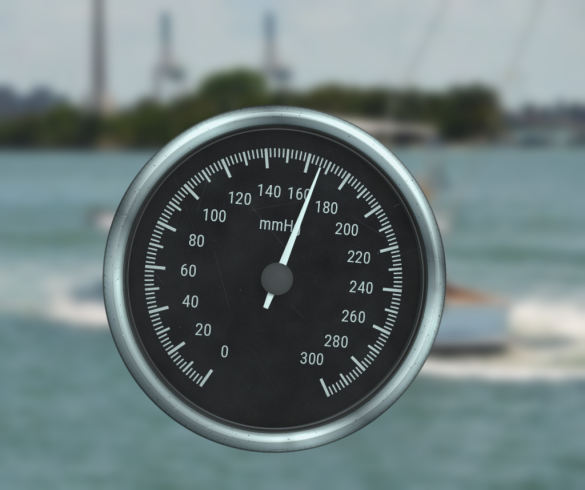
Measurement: 166 mmHg
